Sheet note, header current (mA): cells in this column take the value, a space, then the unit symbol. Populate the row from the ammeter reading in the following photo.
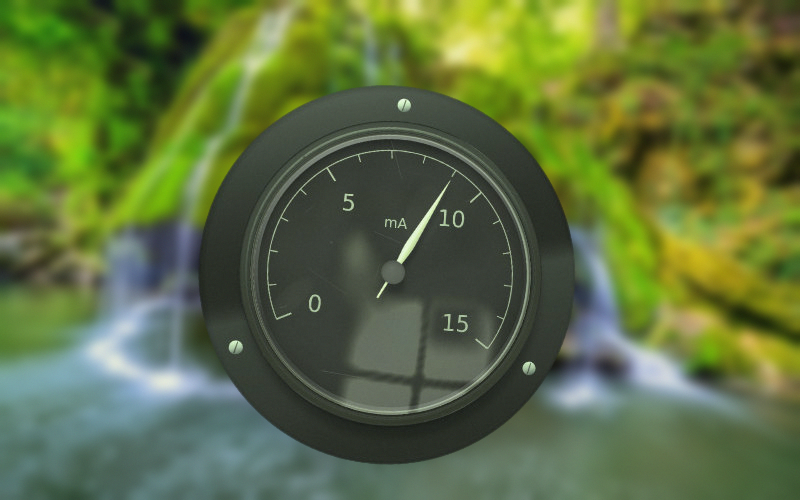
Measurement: 9 mA
